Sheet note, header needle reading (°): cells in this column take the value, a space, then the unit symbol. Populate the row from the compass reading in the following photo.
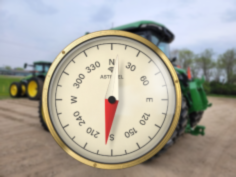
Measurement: 187.5 °
